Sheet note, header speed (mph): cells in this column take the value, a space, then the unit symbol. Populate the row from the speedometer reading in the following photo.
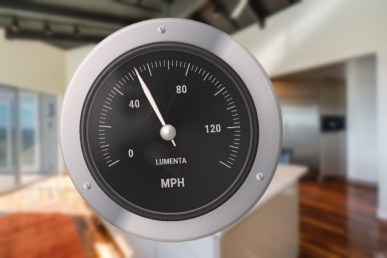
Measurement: 54 mph
